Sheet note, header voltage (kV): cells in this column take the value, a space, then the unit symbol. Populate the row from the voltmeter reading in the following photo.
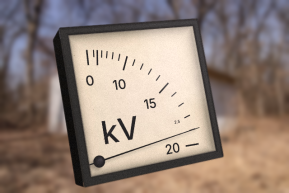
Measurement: 19 kV
